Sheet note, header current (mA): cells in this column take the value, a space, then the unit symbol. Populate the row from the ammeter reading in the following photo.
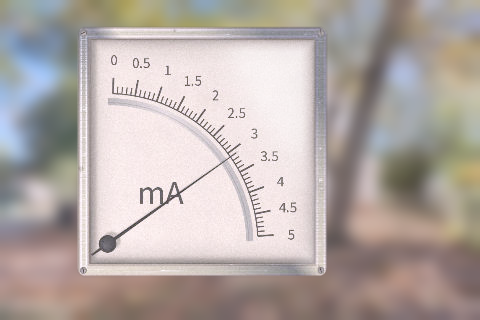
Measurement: 3.1 mA
